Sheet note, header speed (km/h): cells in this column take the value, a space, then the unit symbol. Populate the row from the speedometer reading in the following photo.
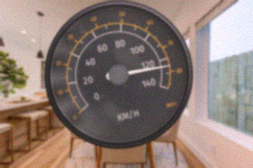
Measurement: 125 km/h
